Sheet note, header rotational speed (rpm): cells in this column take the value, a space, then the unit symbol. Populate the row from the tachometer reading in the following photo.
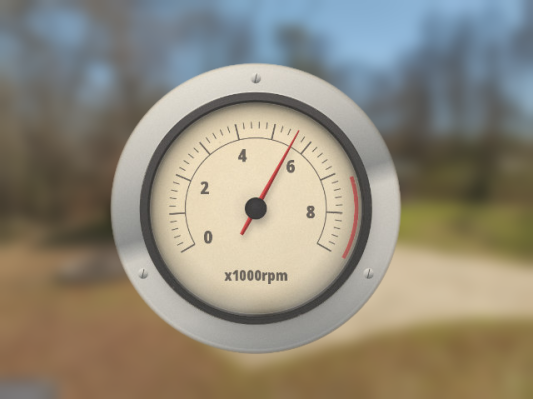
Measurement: 5600 rpm
